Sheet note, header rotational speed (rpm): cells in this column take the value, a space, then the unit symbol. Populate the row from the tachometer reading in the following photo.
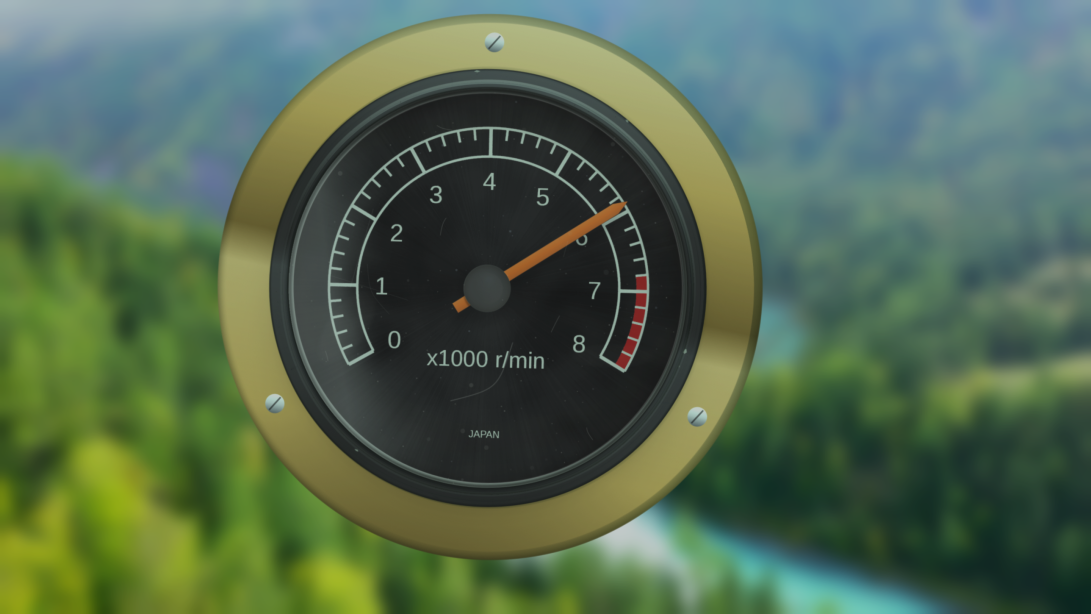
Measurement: 5900 rpm
